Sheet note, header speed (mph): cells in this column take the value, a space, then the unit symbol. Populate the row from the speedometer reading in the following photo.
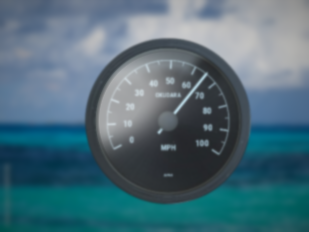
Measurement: 65 mph
